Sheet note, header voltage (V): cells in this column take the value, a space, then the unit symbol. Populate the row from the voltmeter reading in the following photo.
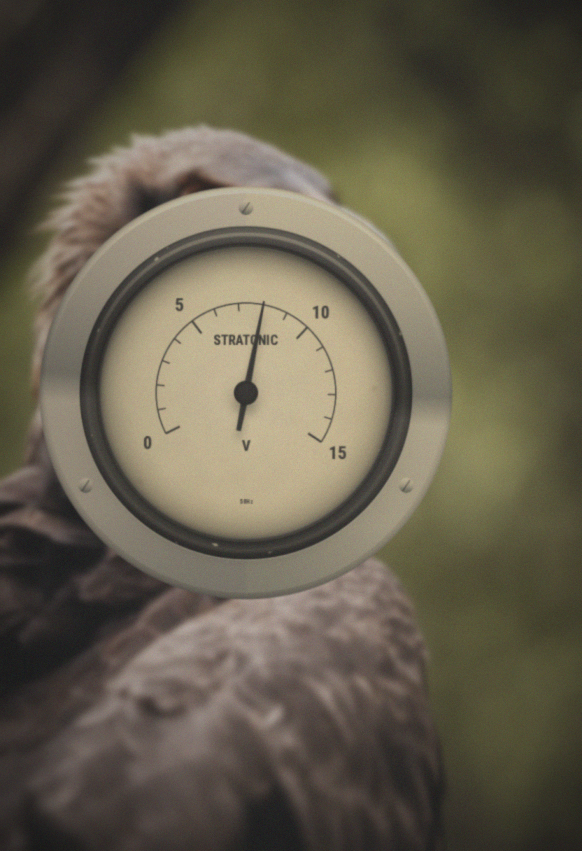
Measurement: 8 V
